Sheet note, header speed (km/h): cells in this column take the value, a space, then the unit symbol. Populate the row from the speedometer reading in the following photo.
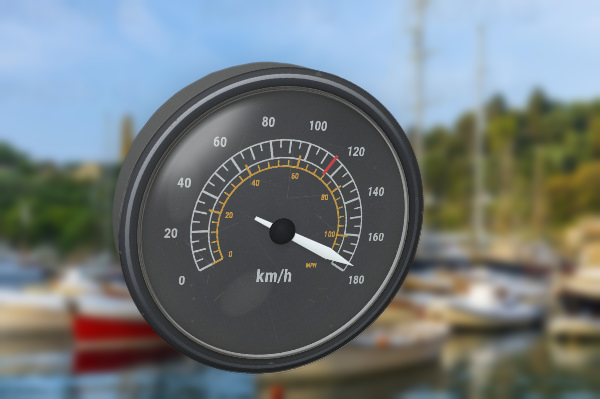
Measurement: 175 km/h
